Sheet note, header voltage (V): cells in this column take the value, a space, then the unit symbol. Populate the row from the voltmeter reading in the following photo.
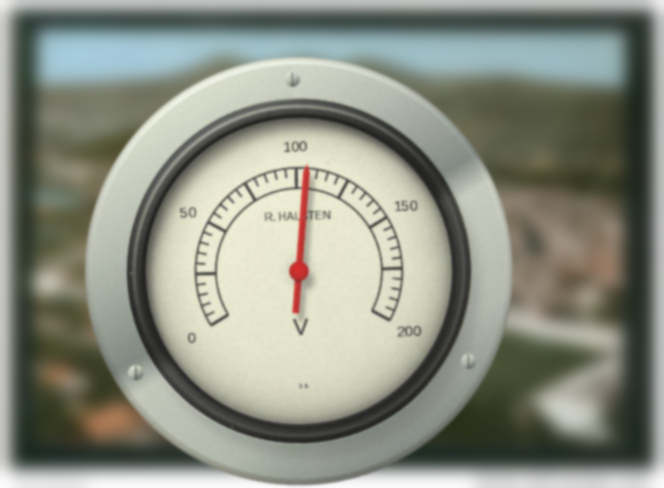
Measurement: 105 V
